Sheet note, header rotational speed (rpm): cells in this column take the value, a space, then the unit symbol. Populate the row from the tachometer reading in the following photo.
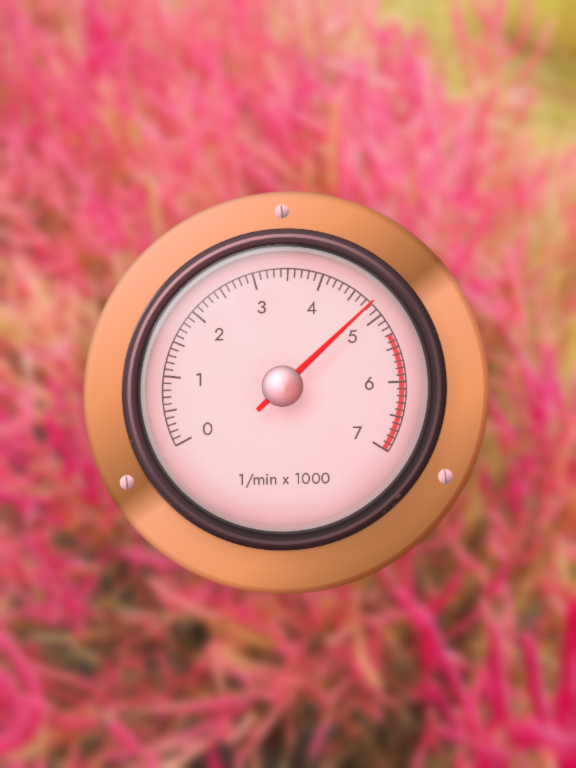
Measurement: 4800 rpm
